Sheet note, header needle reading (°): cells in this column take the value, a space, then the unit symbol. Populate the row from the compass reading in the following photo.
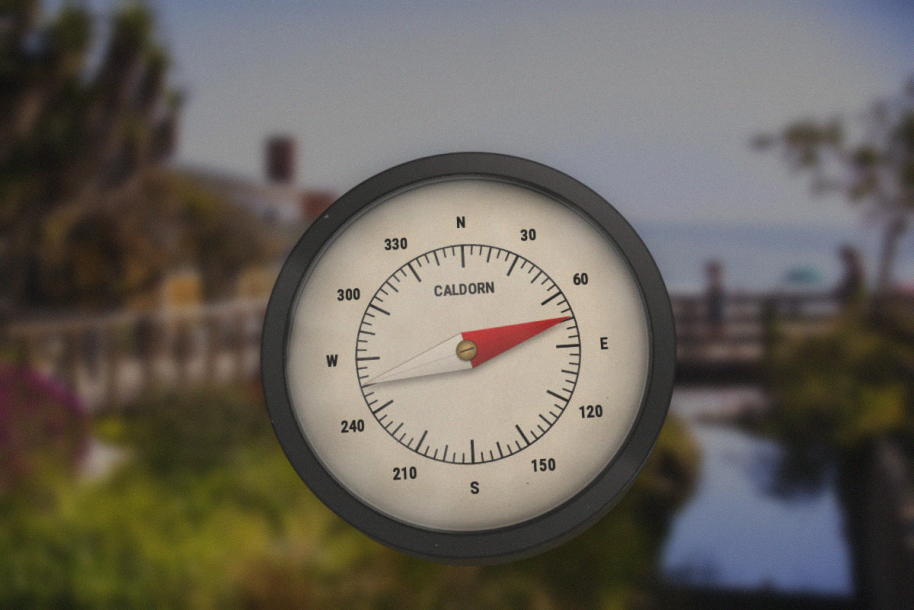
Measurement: 75 °
